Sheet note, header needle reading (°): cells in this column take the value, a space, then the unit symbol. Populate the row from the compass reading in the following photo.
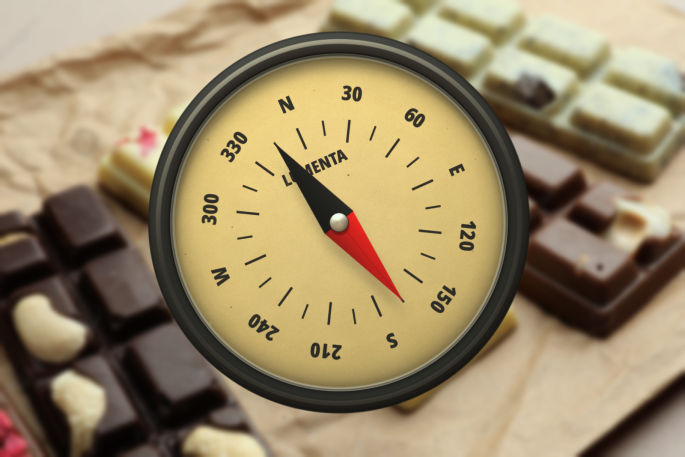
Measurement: 165 °
